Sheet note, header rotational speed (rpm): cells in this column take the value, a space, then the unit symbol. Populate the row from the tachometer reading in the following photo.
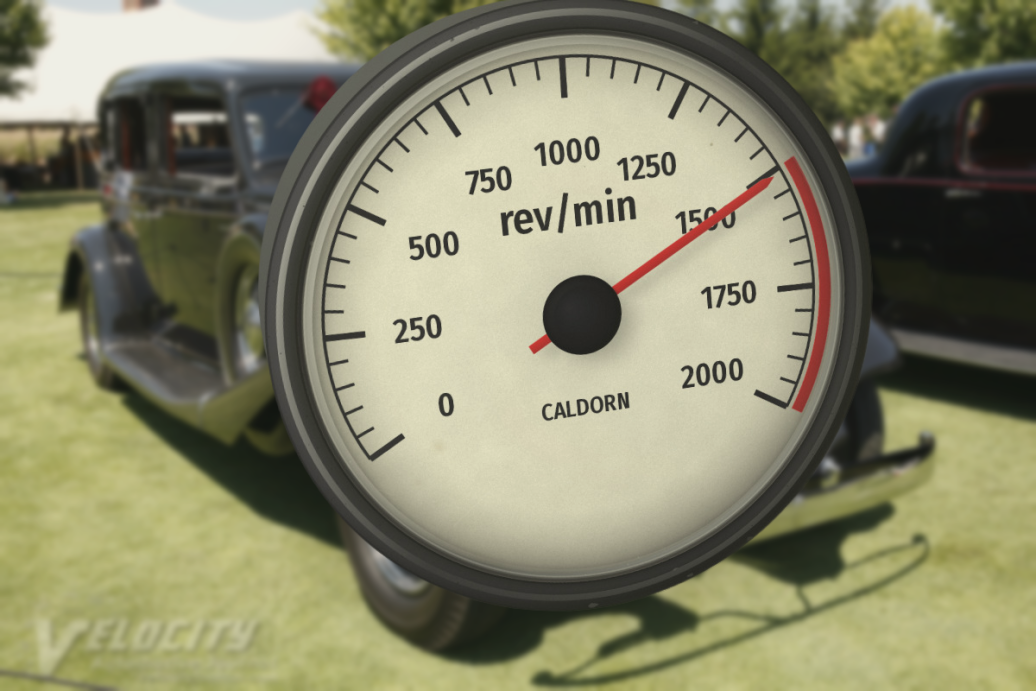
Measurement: 1500 rpm
